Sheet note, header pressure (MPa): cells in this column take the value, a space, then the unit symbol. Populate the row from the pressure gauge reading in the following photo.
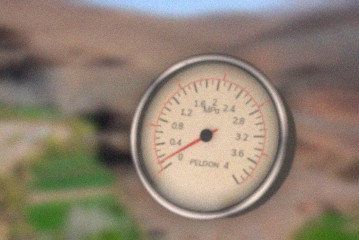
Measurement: 0.1 MPa
